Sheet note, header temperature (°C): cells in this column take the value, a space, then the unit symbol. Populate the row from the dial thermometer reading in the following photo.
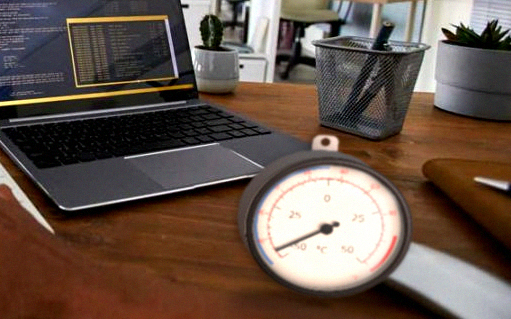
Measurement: -45 °C
